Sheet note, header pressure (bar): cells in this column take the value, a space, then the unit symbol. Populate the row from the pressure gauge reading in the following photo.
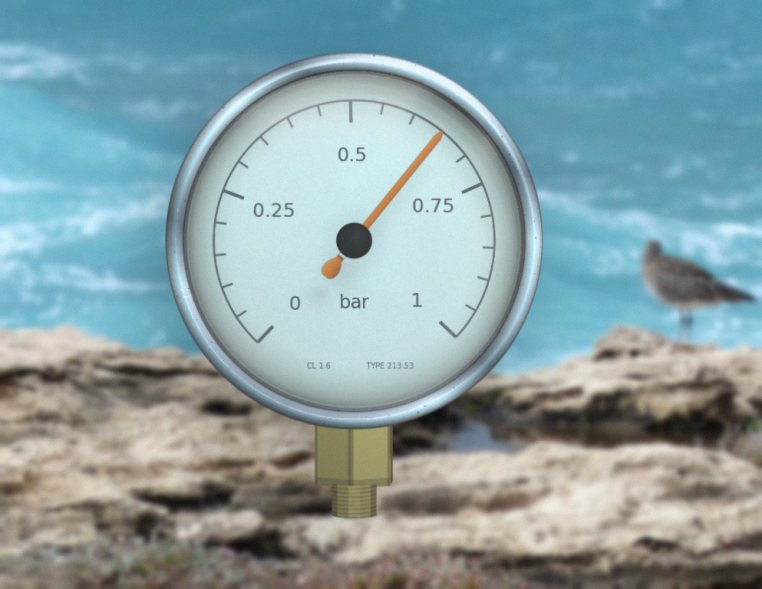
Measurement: 0.65 bar
